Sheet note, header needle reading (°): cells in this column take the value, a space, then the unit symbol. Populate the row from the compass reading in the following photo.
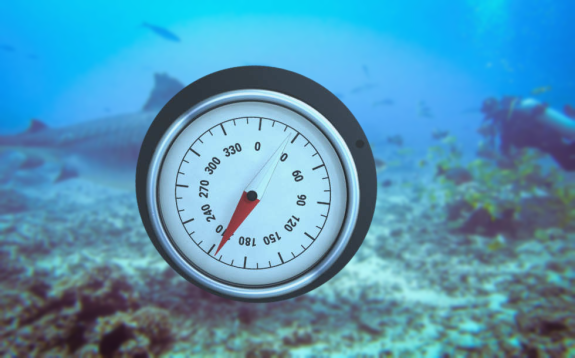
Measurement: 205 °
